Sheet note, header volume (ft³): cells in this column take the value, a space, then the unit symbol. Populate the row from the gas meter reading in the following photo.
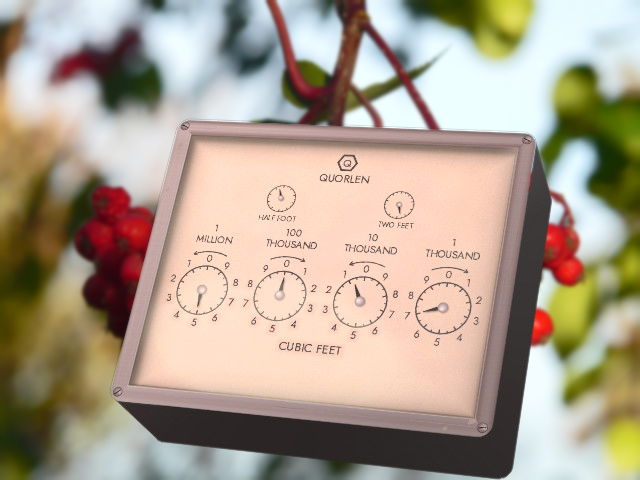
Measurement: 500700 ft³
